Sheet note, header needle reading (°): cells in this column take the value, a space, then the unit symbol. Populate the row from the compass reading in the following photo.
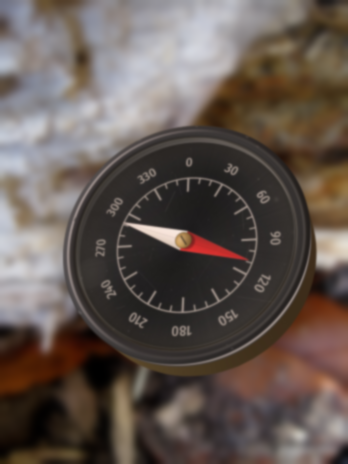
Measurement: 110 °
